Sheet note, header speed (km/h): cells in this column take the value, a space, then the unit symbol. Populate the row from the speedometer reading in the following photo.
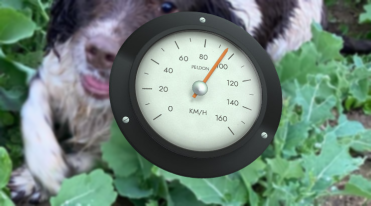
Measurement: 95 km/h
